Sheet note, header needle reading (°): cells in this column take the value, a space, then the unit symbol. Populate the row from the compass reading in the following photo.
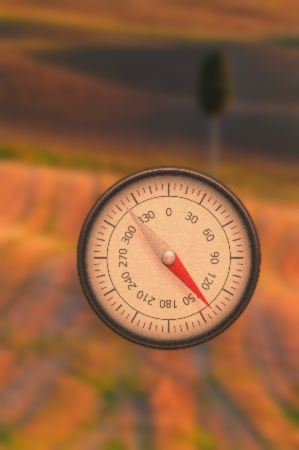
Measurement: 140 °
